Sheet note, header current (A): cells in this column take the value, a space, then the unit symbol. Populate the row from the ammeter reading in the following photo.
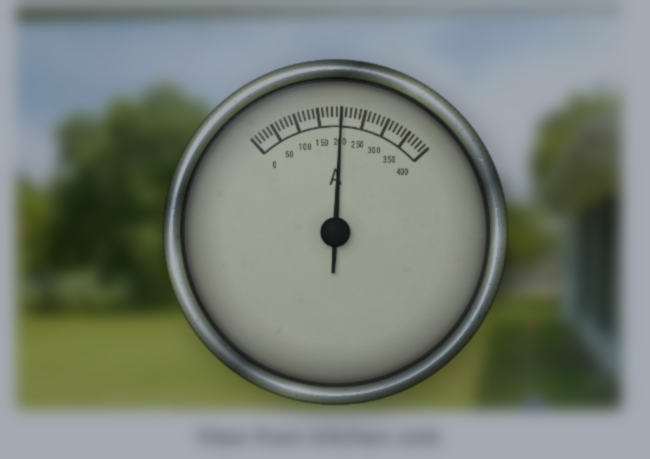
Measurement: 200 A
